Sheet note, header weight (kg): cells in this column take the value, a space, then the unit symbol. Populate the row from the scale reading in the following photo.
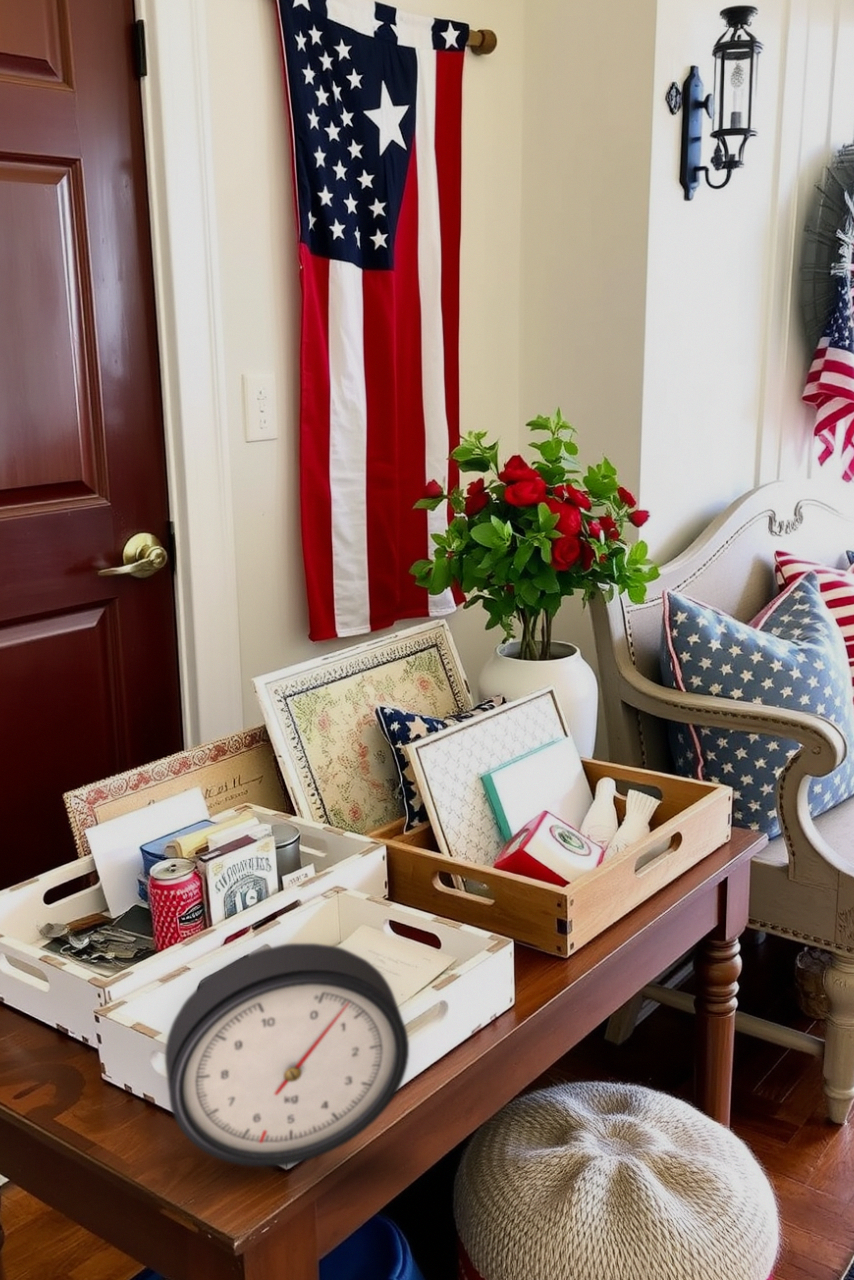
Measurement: 0.5 kg
